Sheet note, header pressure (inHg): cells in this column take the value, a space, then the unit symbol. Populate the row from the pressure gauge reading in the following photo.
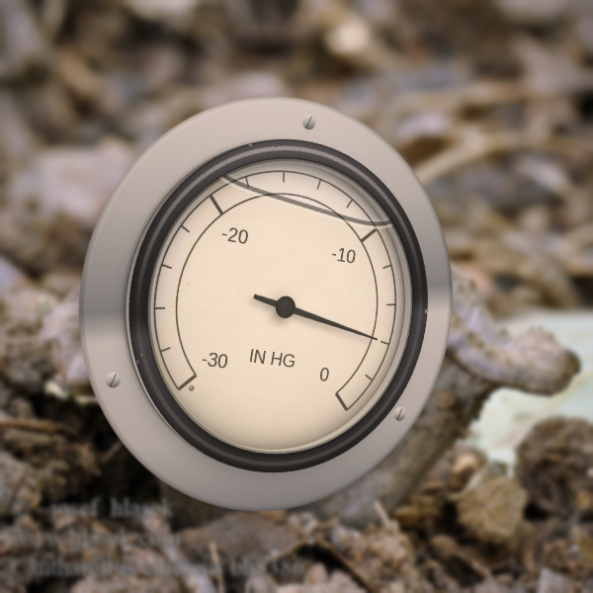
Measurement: -4 inHg
